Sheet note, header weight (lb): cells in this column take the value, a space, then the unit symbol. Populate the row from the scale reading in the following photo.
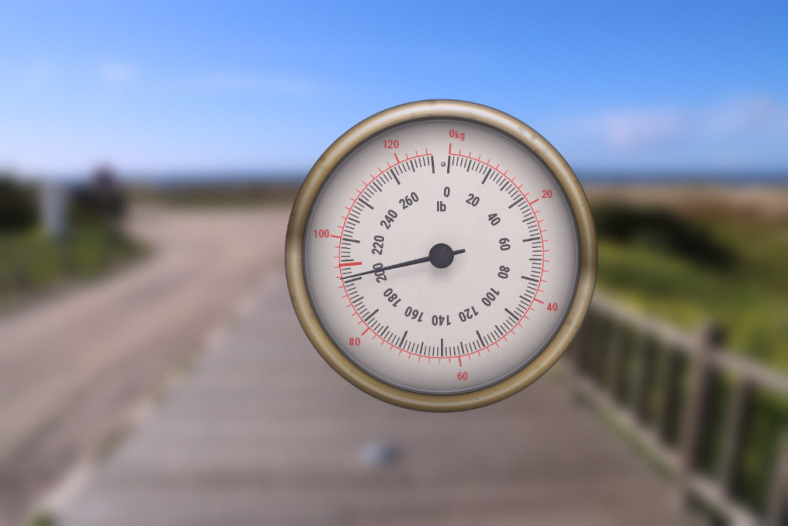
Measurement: 202 lb
